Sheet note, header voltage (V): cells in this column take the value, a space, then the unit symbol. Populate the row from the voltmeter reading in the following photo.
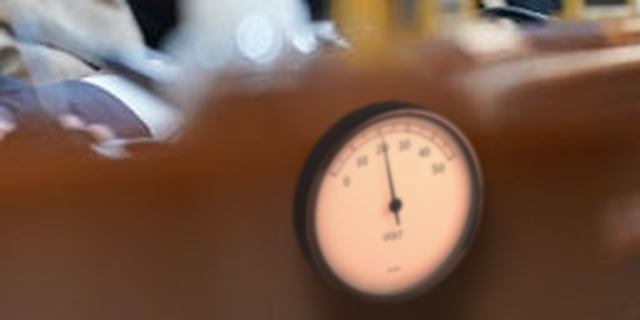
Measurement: 20 V
